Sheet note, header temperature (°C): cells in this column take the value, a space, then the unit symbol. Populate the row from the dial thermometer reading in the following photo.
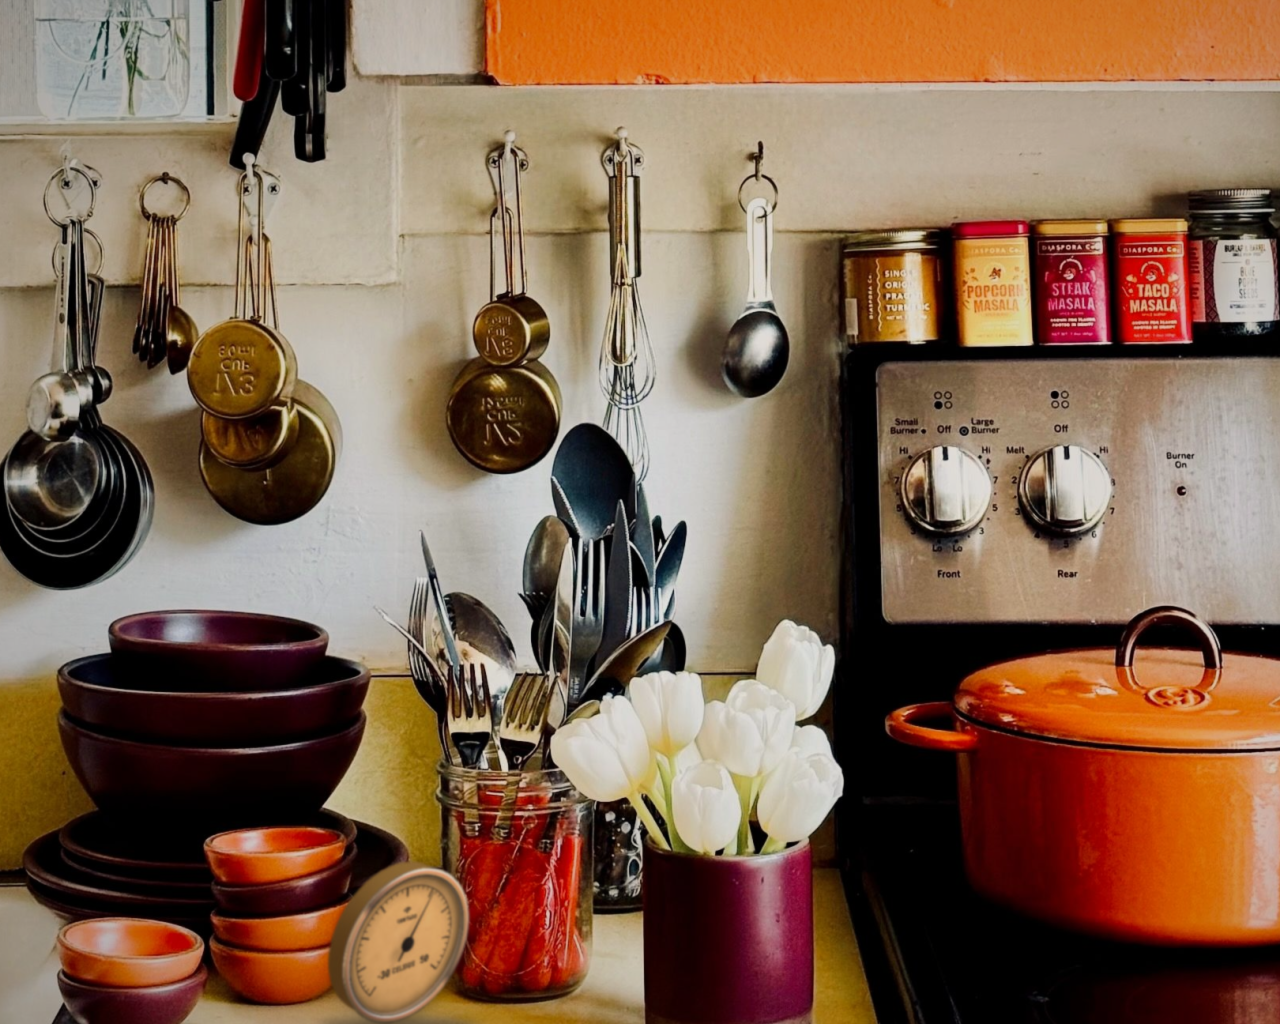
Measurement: 20 °C
